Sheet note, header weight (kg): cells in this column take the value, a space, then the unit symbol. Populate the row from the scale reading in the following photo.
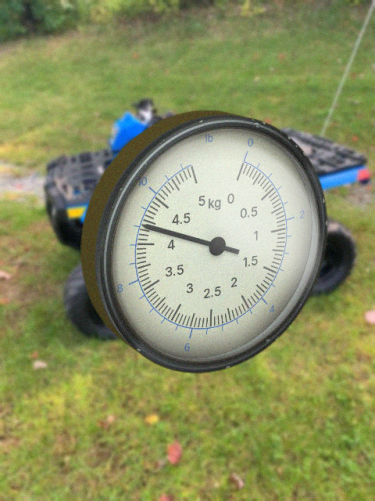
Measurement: 4.2 kg
